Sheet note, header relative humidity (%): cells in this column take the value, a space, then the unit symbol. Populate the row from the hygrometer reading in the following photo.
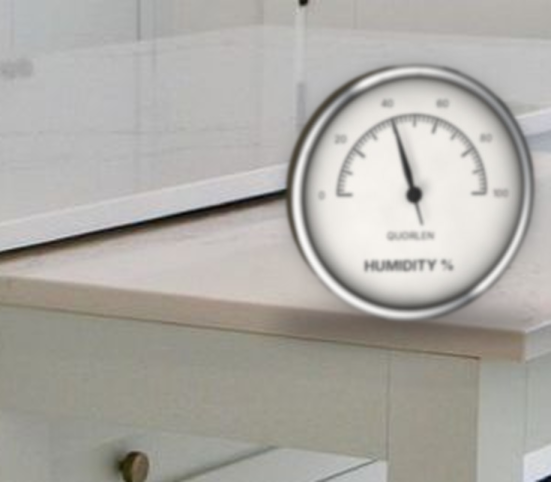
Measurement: 40 %
